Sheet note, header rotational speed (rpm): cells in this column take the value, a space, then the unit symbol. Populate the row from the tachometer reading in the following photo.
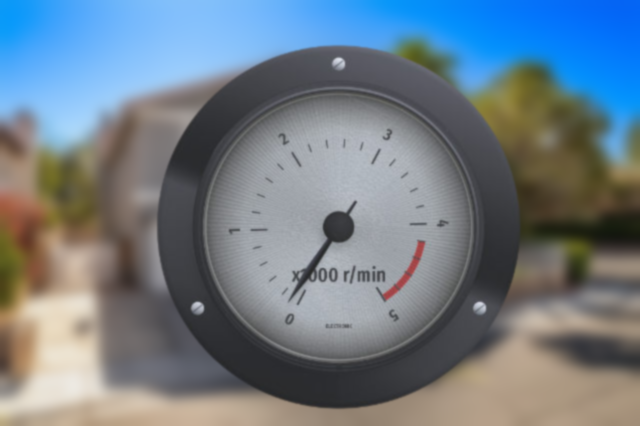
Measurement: 100 rpm
